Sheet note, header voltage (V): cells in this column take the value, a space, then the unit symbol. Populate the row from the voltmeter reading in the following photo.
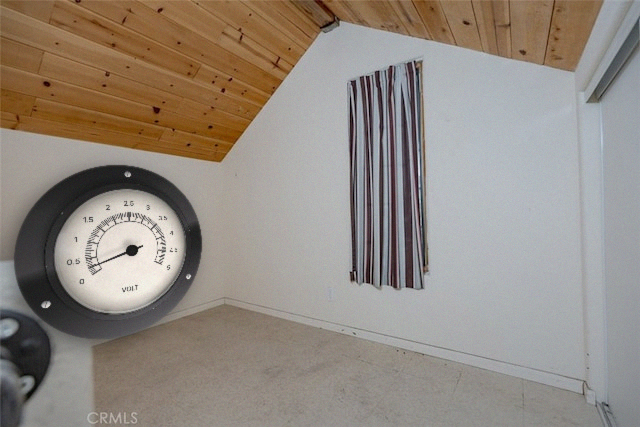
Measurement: 0.25 V
